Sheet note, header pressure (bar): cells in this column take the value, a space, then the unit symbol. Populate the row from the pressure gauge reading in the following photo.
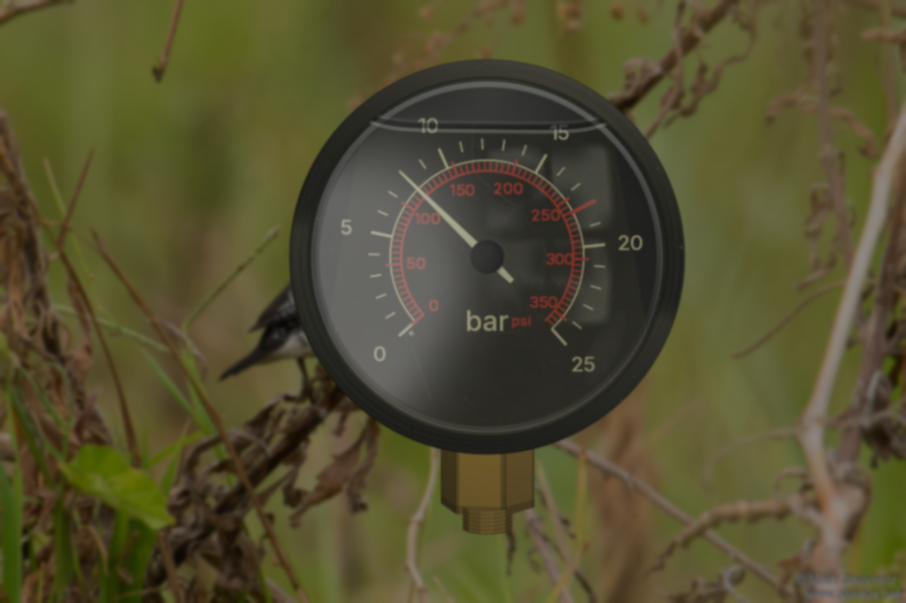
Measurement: 8 bar
